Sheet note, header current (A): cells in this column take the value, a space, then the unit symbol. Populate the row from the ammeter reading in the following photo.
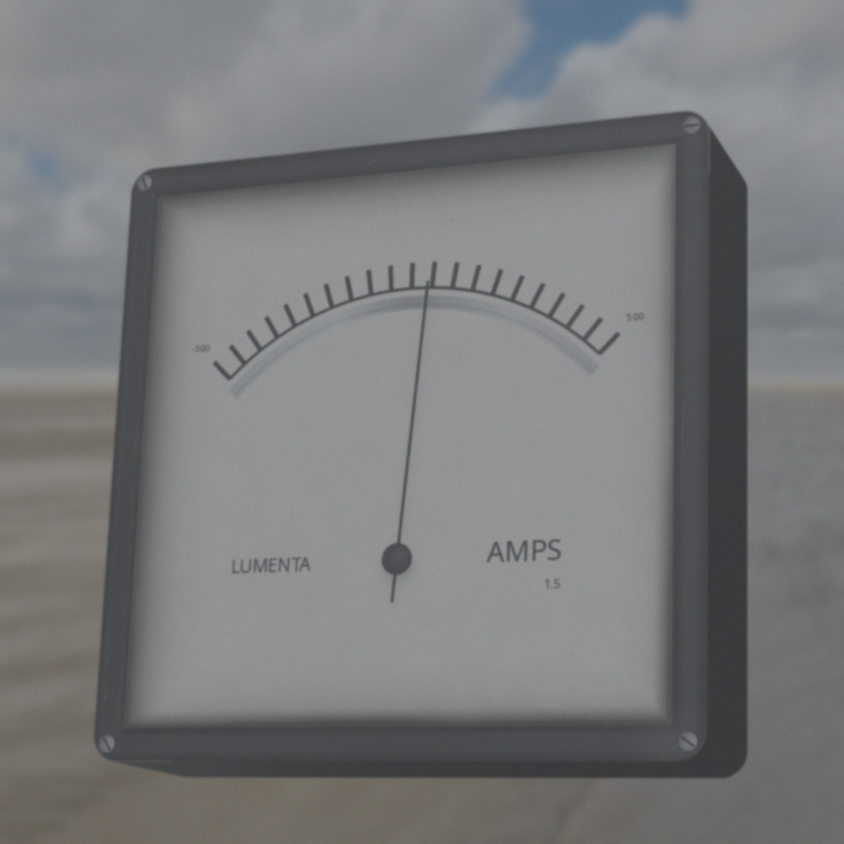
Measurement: 50 A
